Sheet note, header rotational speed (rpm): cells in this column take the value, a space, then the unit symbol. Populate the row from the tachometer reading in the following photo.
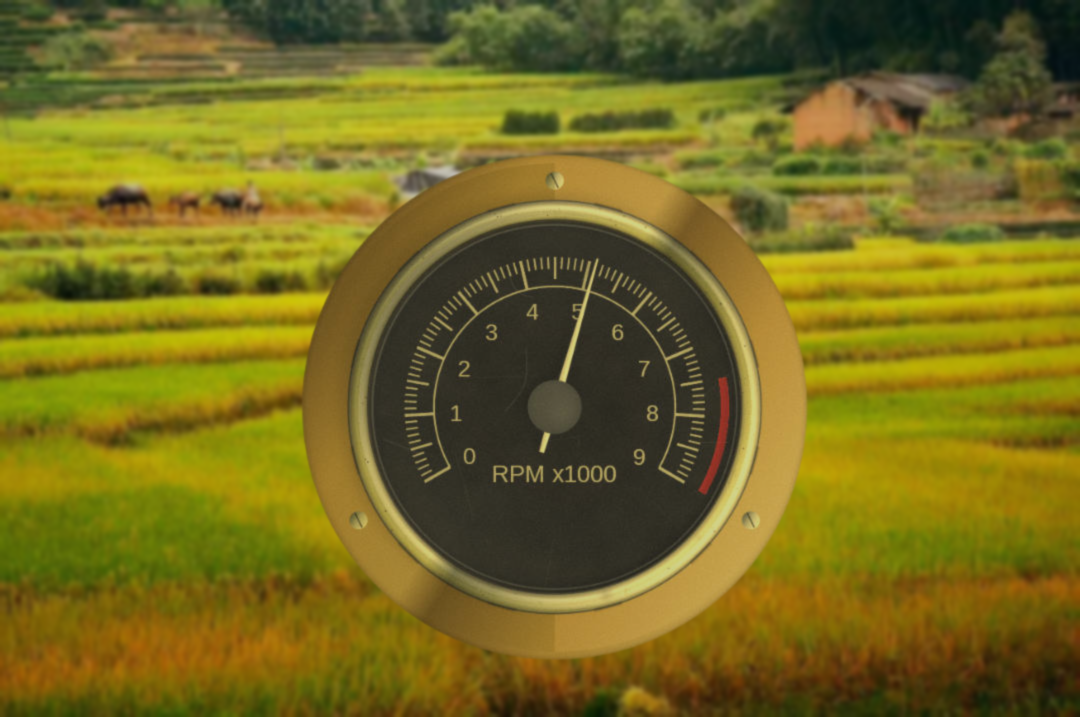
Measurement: 5100 rpm
